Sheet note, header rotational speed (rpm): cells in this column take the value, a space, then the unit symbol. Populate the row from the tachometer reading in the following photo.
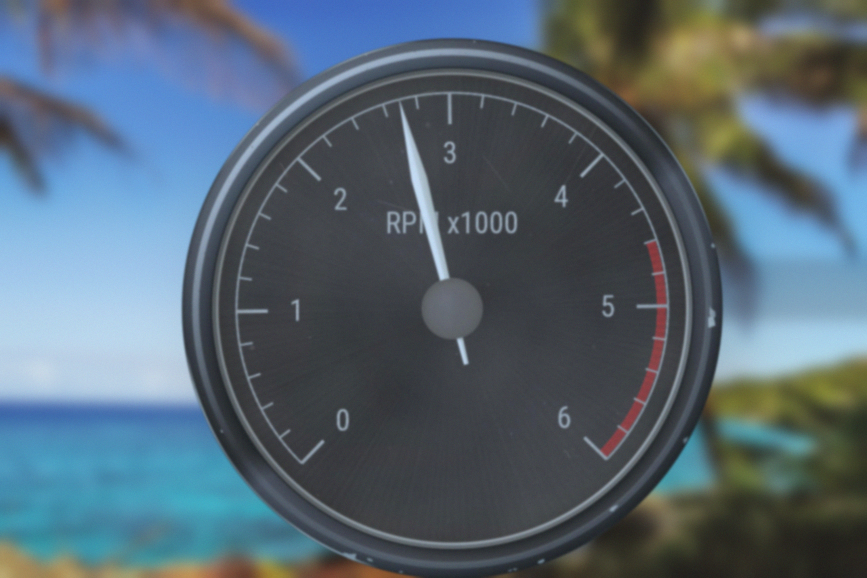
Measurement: 2700 rpm
